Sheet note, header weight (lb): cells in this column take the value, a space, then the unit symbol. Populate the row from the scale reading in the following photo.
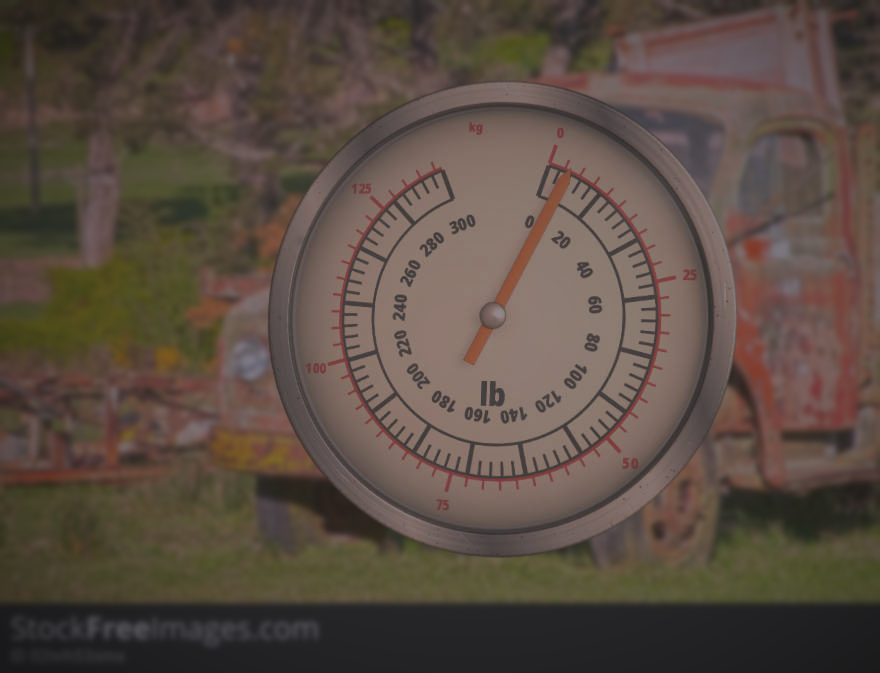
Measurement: 8 lb
